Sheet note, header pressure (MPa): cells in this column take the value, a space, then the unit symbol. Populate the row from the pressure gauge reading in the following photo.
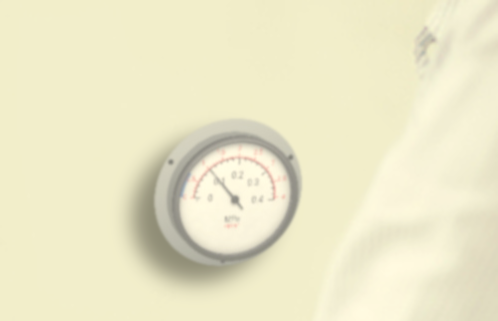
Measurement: 0.1 MPa
